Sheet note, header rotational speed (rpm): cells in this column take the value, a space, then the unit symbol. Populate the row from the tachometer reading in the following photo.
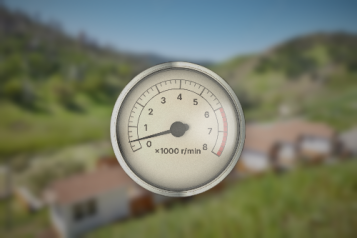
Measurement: 400 rpm
